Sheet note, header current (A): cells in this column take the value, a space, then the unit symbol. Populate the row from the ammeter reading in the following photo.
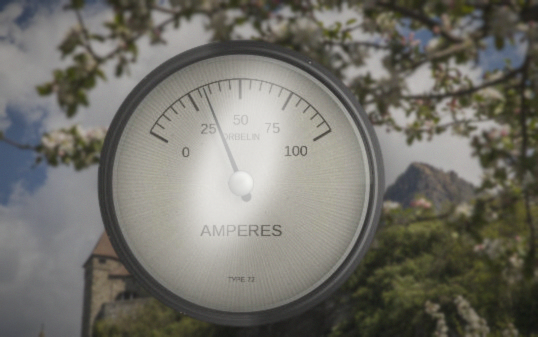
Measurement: 32.5 A
